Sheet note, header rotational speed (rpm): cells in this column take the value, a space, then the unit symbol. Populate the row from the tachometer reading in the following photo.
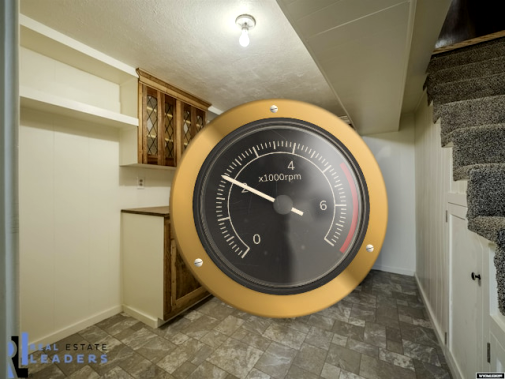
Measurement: 2000 rpm
